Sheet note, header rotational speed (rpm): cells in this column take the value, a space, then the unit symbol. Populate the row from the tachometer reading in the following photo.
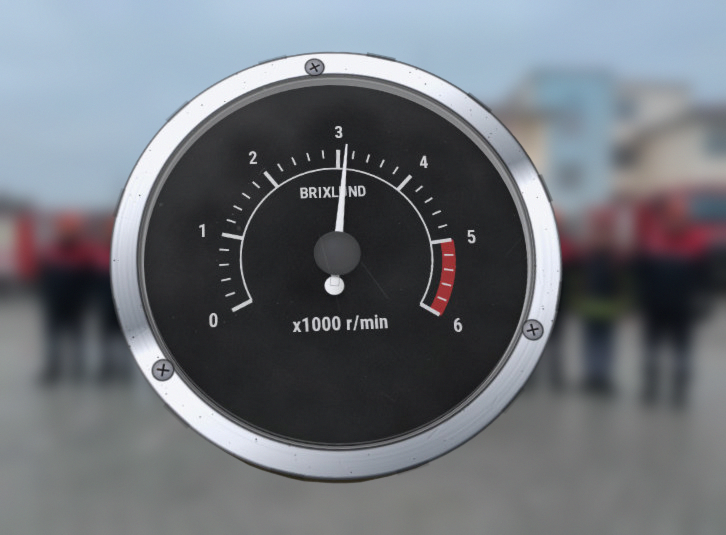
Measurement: 3100 rpm
